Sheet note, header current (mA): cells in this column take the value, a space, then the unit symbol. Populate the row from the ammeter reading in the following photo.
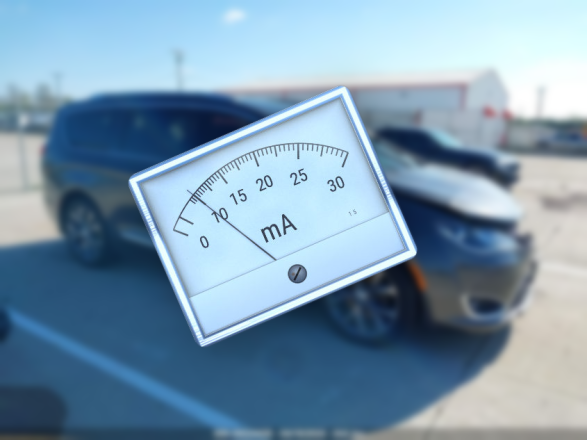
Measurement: 10 mA
